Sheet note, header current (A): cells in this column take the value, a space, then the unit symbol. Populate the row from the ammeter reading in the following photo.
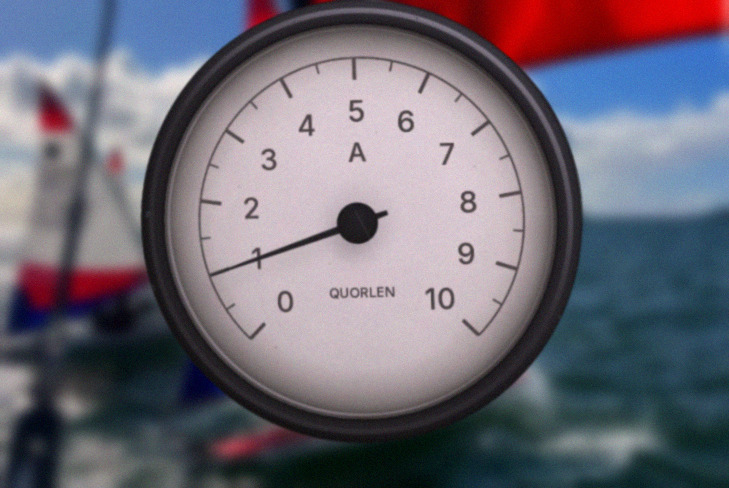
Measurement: 1 A
